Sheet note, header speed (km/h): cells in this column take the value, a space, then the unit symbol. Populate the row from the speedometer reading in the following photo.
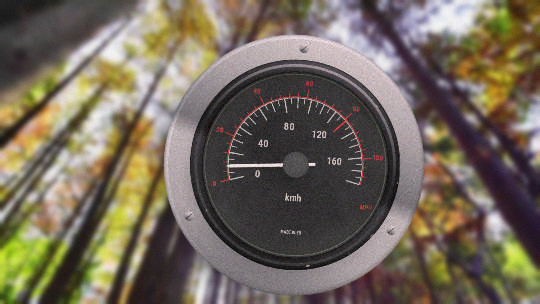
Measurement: 10 km/h
